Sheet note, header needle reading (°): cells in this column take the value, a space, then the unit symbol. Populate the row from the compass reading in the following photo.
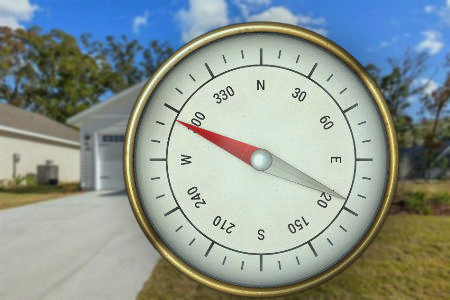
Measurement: 295 °
